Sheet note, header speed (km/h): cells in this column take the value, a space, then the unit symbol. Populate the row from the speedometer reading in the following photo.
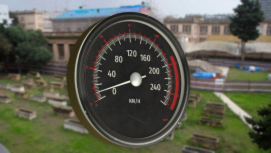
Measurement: 10 km/h
